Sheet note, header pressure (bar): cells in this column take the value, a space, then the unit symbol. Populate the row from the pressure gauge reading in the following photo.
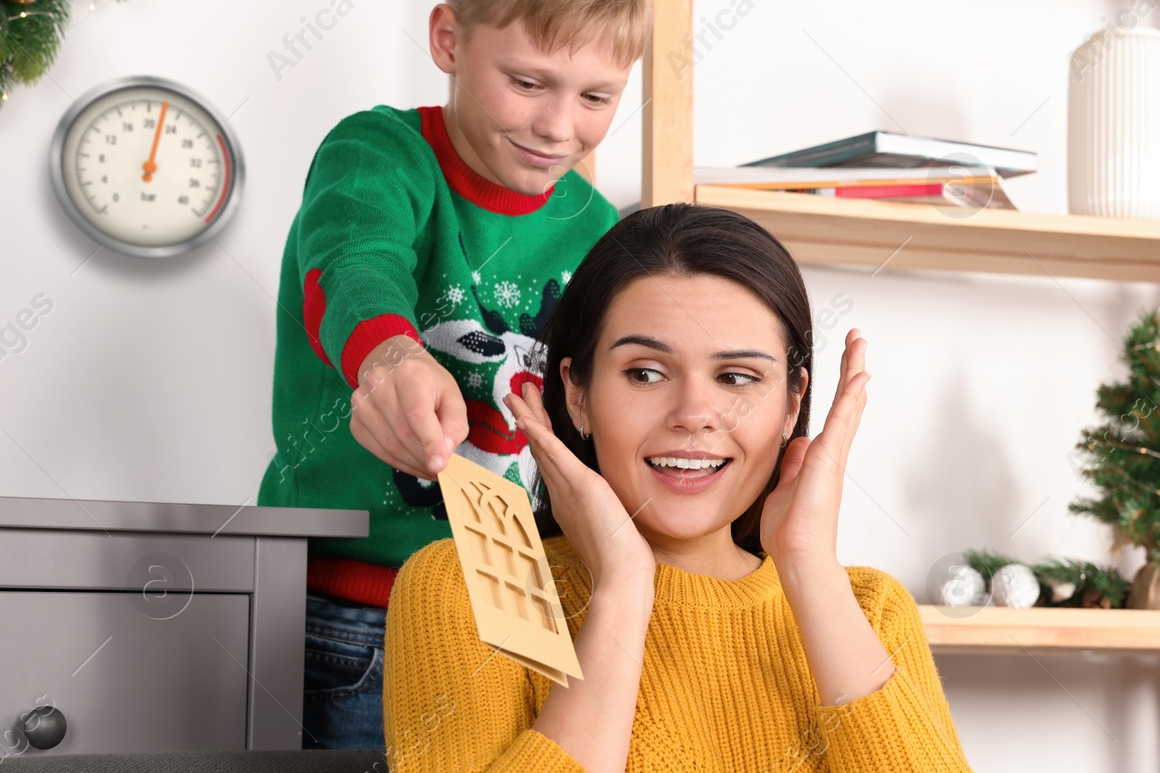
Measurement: 22 bar
